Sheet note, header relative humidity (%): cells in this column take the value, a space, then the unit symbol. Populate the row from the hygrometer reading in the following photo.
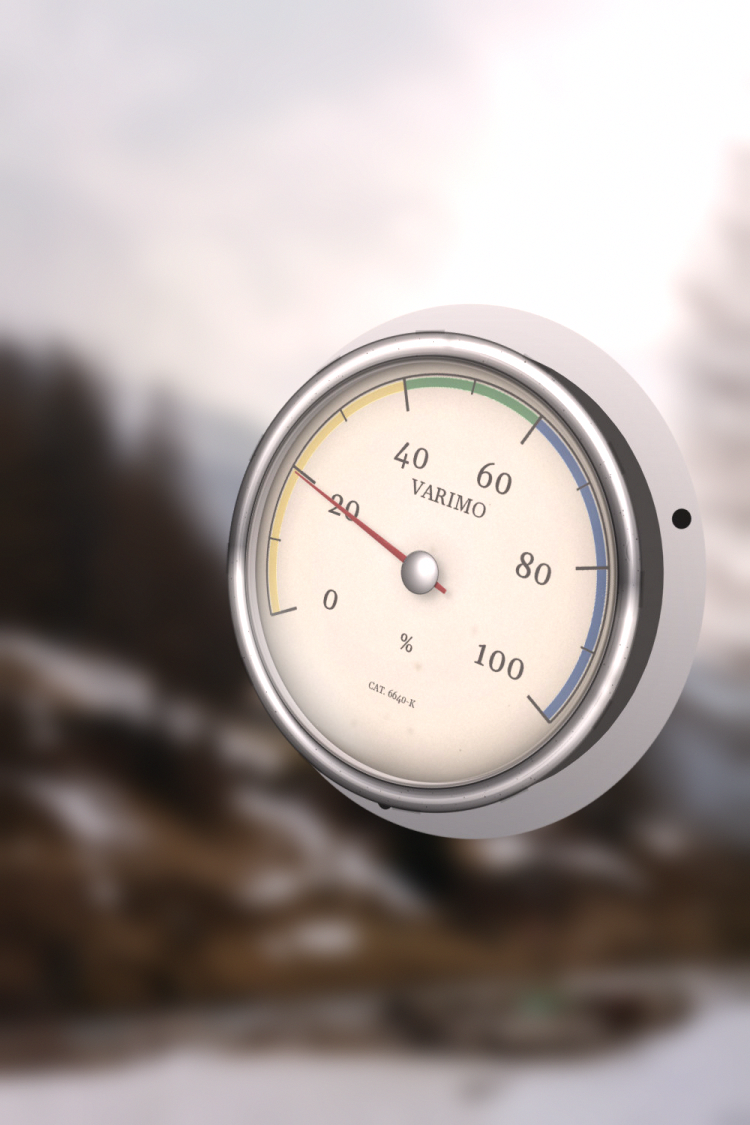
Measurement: 20 %
